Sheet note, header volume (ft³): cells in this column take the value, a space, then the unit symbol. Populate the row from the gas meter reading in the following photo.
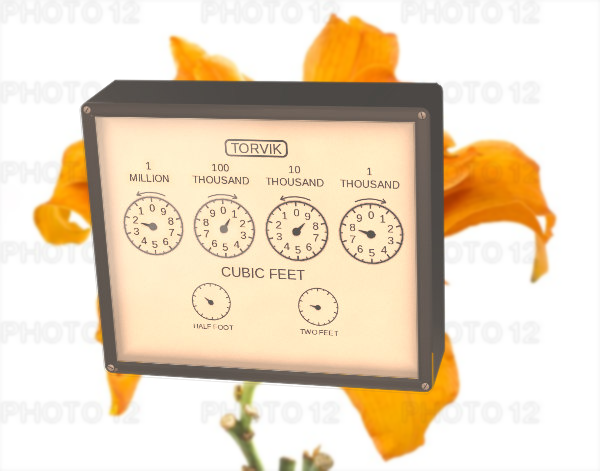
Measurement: 208800 ft³
